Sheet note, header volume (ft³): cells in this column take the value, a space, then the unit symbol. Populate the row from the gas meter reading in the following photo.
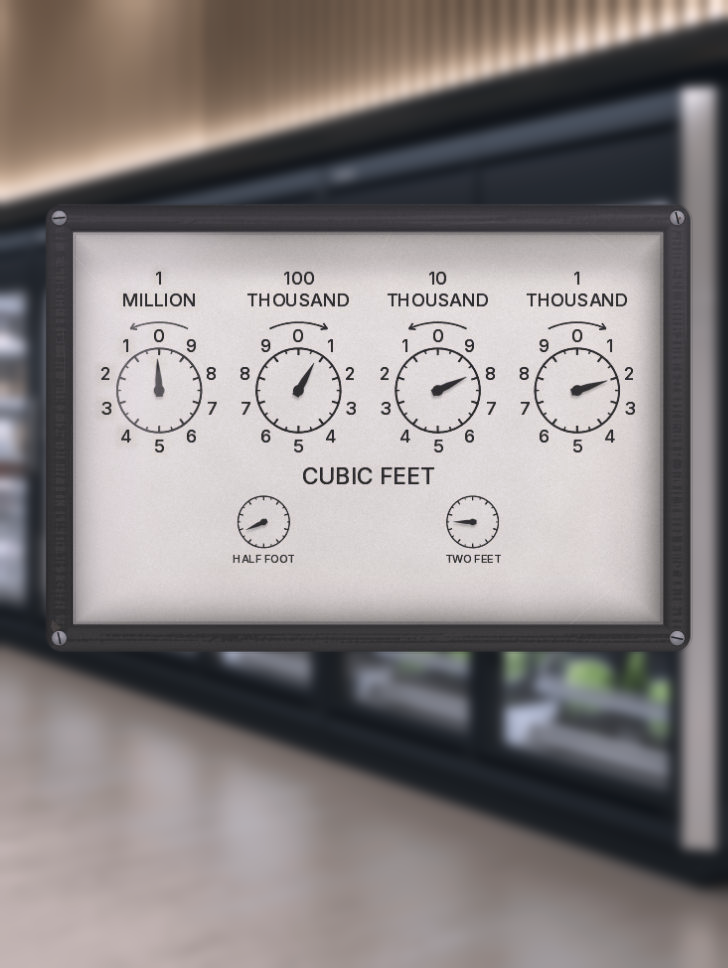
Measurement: 8200 ft³
